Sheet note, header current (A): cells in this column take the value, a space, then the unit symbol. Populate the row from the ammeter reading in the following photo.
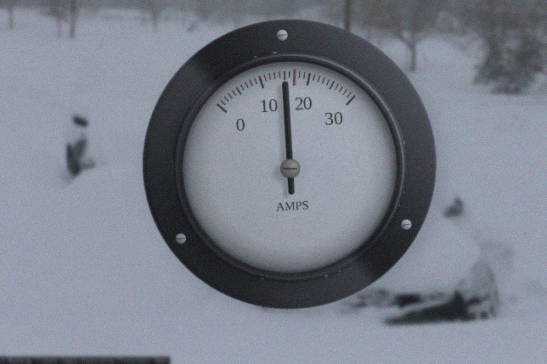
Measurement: 15 A
